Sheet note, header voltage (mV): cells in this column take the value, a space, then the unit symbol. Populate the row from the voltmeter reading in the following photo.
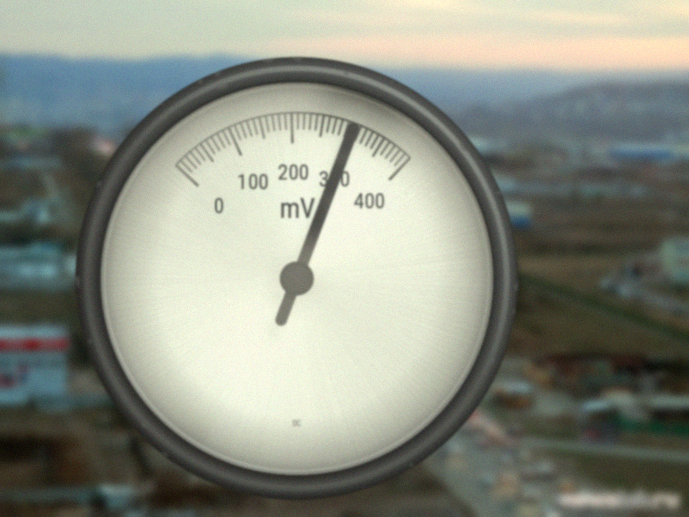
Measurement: 300 mV
